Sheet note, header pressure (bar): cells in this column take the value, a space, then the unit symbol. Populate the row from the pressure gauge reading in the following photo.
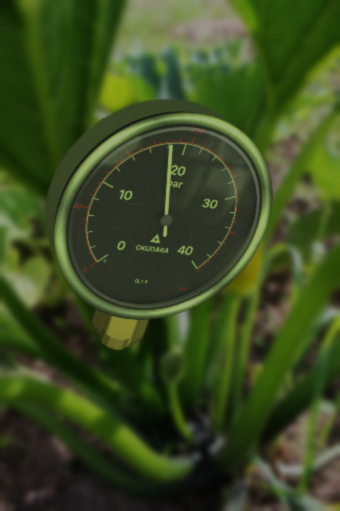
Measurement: 18 bar
